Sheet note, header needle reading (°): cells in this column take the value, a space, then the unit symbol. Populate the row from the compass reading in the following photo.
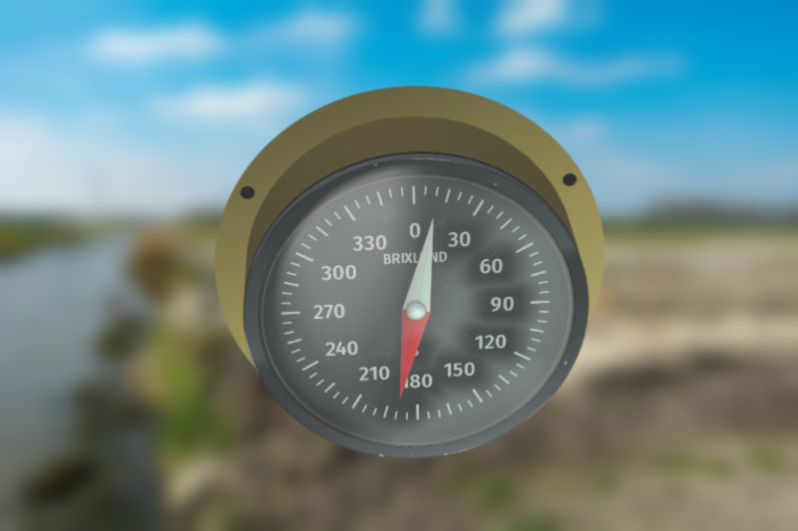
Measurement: 190 °
